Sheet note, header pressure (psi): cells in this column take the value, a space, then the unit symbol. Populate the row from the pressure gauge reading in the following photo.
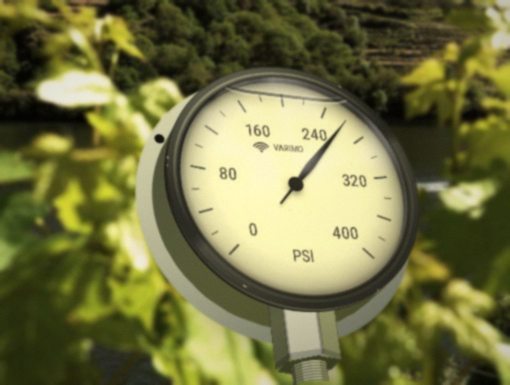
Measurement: 260 psi
